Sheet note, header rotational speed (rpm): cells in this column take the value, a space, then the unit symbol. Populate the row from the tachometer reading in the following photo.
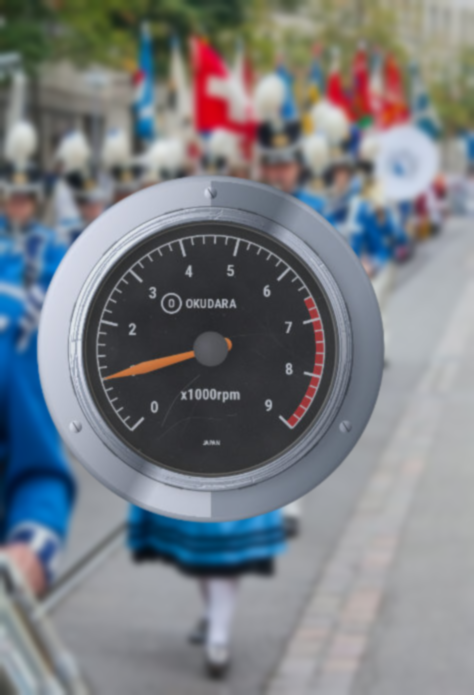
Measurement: 1000 rpm
